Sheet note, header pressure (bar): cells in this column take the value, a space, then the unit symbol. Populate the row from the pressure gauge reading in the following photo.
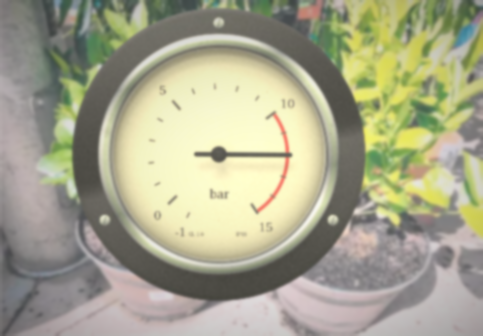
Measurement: 12 bar
